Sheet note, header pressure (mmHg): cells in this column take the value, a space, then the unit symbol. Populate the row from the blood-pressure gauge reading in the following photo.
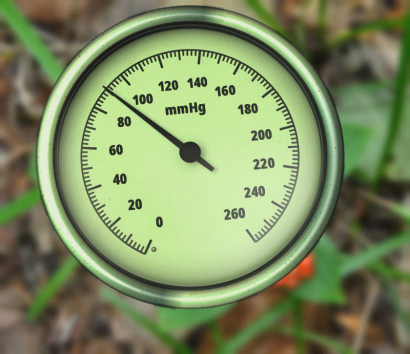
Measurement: 90 mmHg
